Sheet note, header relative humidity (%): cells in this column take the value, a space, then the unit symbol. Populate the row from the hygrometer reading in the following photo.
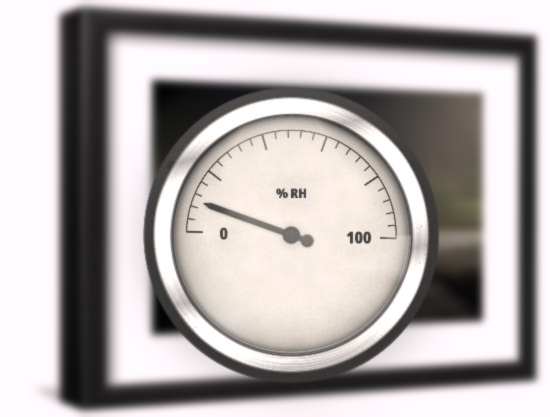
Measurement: 10 %
